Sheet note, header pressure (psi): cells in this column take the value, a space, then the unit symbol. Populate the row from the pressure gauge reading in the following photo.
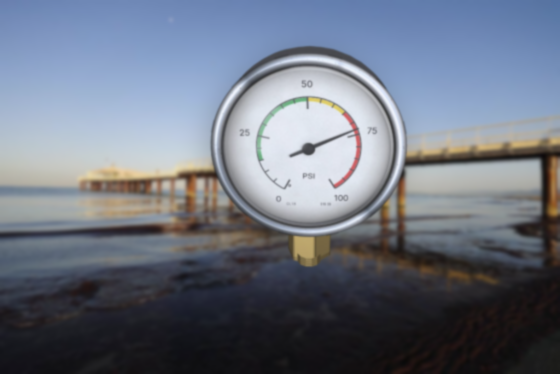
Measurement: 72.5 psi
